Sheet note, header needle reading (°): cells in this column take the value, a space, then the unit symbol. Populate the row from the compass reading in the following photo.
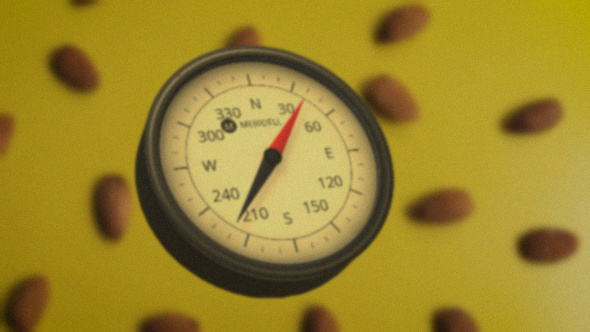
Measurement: 40 °
